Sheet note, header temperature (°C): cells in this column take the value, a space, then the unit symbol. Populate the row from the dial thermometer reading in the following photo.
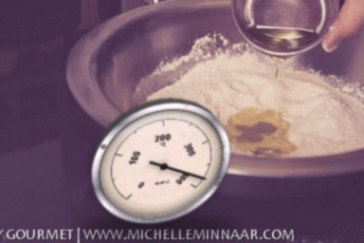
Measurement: 375 °C
